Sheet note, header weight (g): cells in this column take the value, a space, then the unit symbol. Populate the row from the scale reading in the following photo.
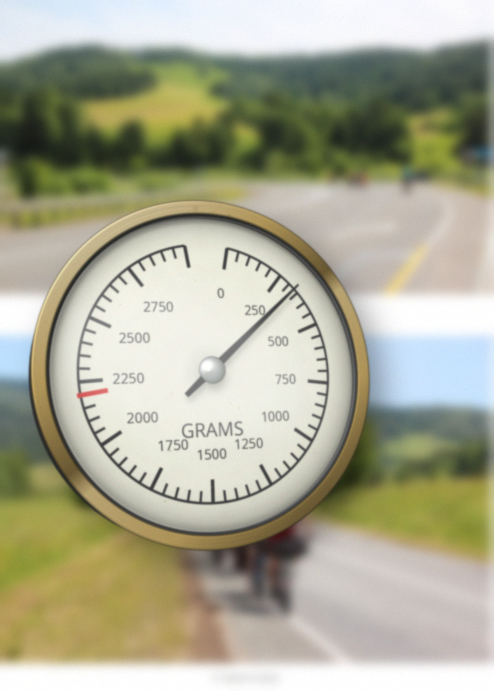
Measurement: 325 g
